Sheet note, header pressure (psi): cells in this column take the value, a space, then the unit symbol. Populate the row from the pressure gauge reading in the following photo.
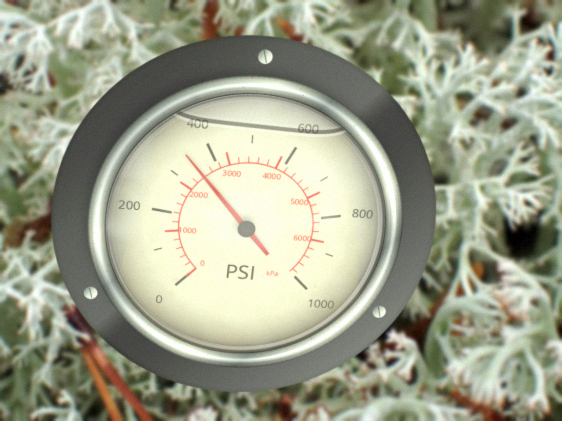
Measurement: 350 psi
